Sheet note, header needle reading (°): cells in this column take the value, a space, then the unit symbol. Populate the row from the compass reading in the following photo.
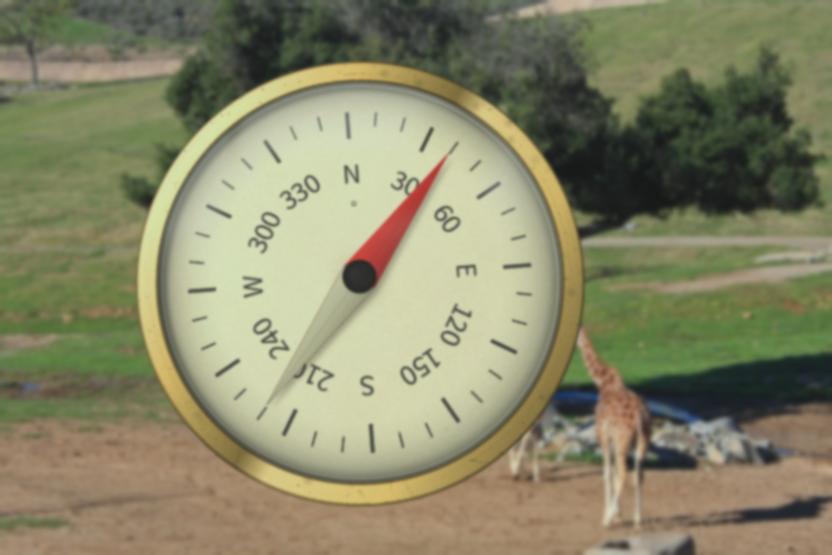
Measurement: 40 °
